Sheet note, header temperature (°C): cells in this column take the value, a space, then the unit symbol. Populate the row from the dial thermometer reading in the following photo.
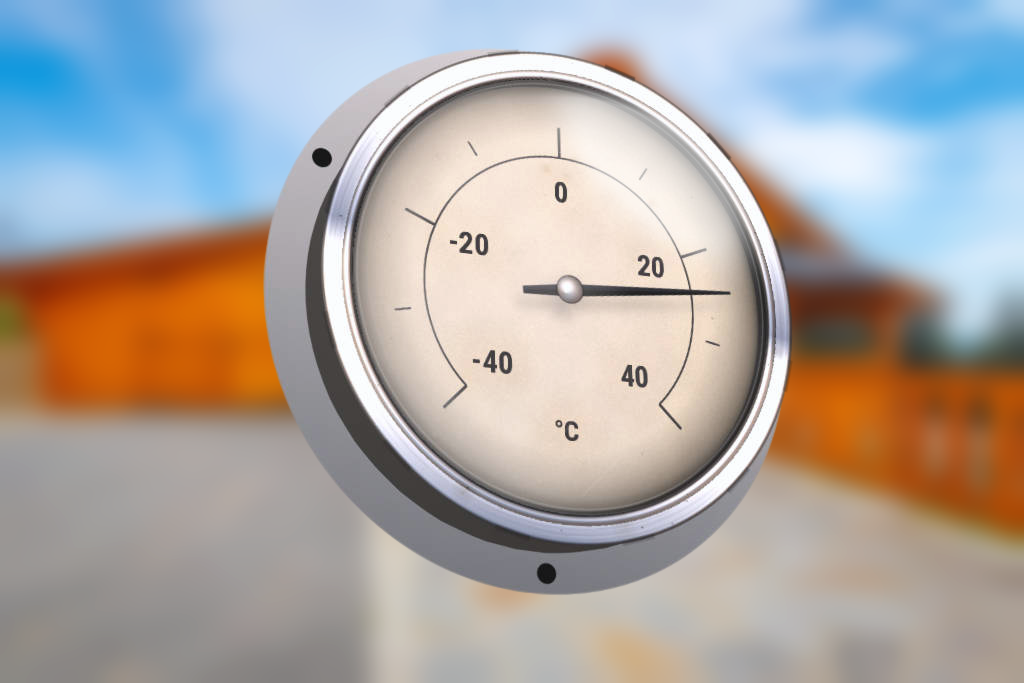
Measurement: 25 °C
